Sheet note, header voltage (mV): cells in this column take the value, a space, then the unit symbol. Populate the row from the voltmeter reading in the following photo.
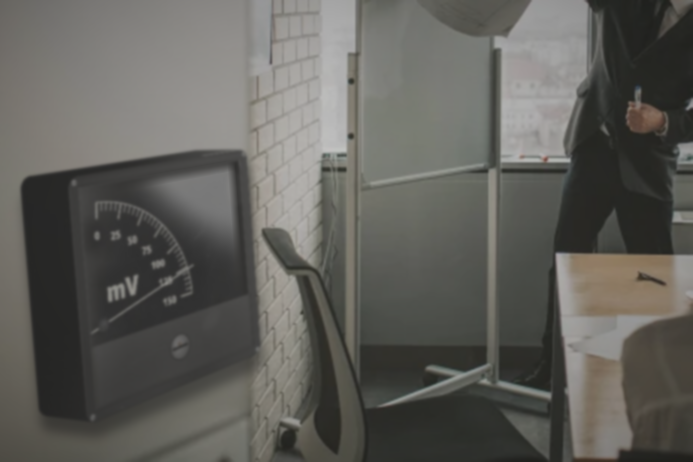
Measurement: 125 mV
